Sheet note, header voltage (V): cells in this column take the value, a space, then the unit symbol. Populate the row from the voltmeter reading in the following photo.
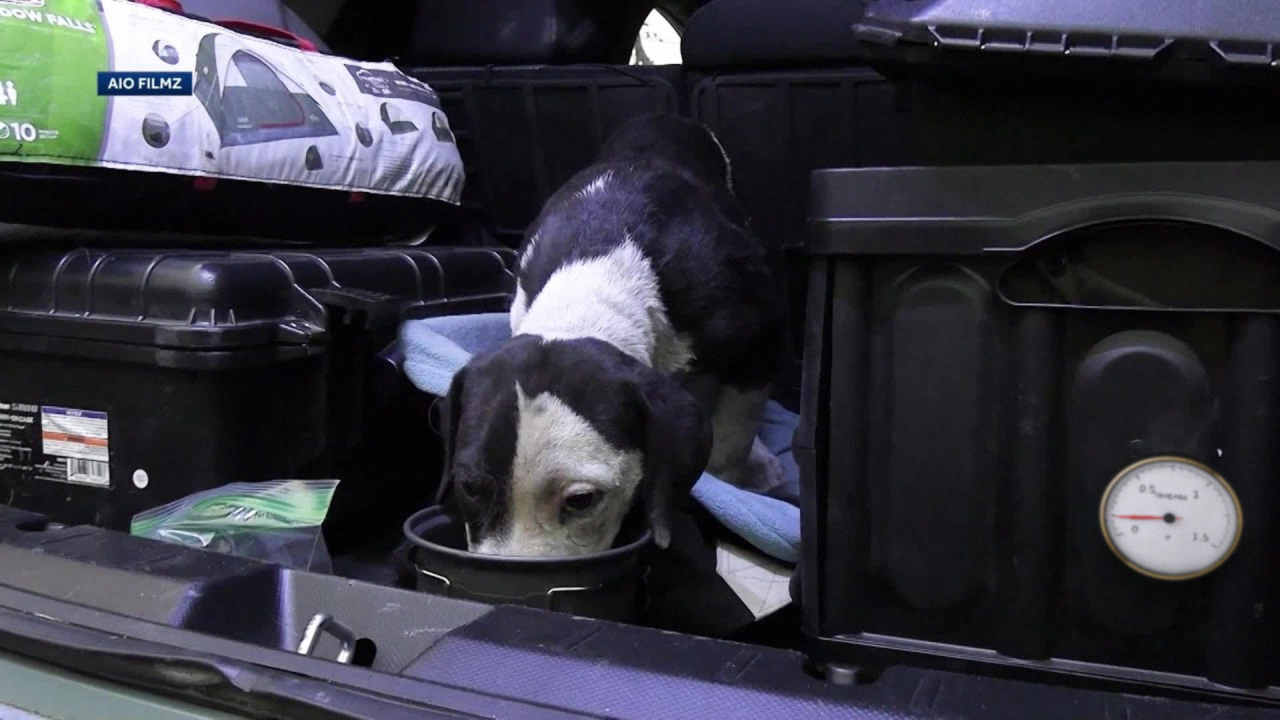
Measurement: 0.15 V
